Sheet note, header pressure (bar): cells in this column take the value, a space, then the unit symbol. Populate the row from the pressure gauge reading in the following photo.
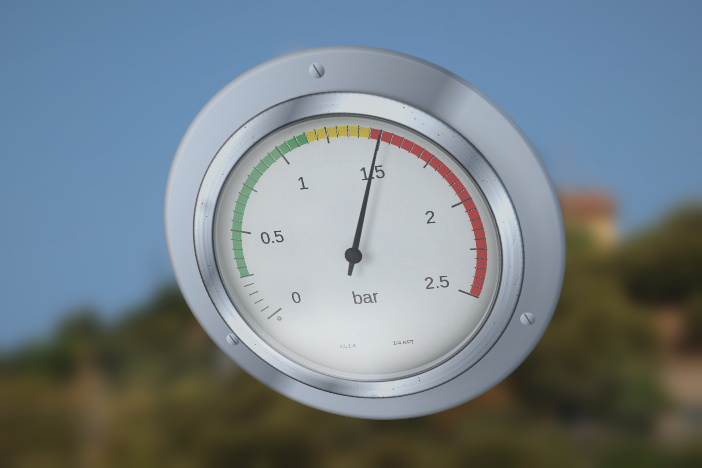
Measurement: 1.5 bar
